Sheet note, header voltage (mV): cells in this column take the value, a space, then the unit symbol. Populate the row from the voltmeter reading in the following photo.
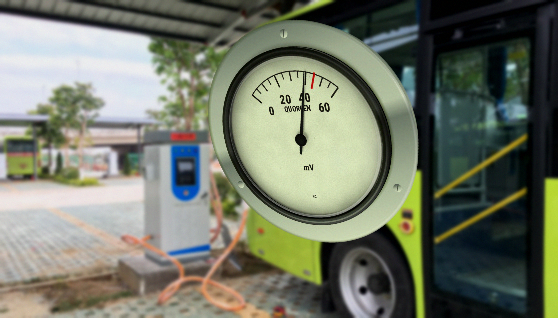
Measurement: 40 mV
